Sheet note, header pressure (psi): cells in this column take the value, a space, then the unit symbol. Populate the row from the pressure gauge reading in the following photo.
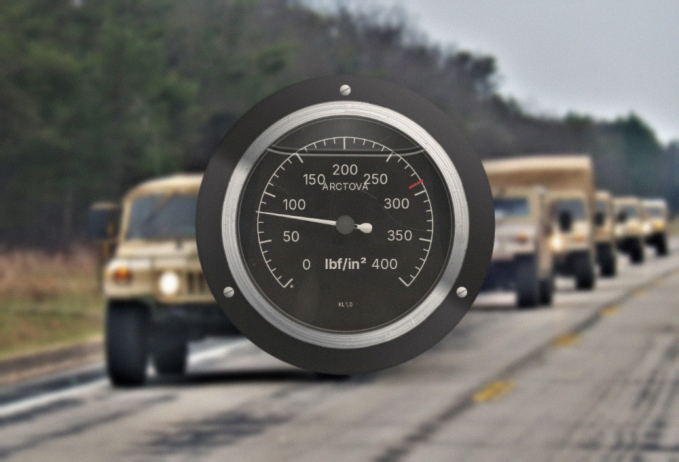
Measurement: 80 psi
